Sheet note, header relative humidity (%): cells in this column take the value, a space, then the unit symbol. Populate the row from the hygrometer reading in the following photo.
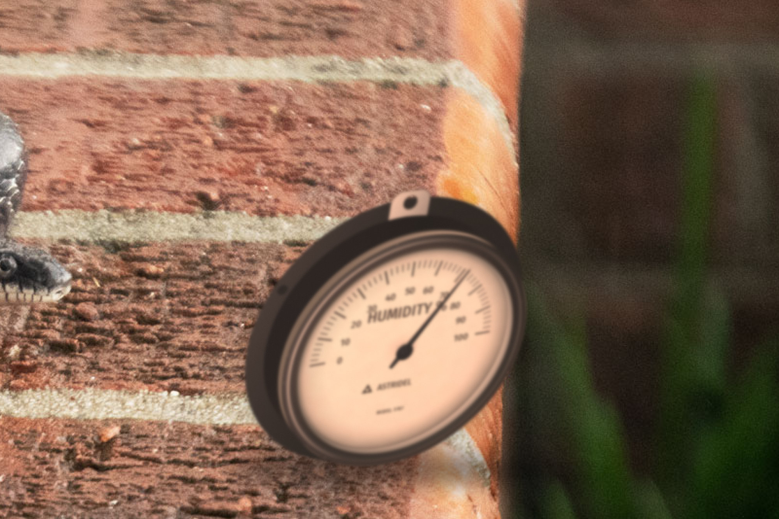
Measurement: 70 %
